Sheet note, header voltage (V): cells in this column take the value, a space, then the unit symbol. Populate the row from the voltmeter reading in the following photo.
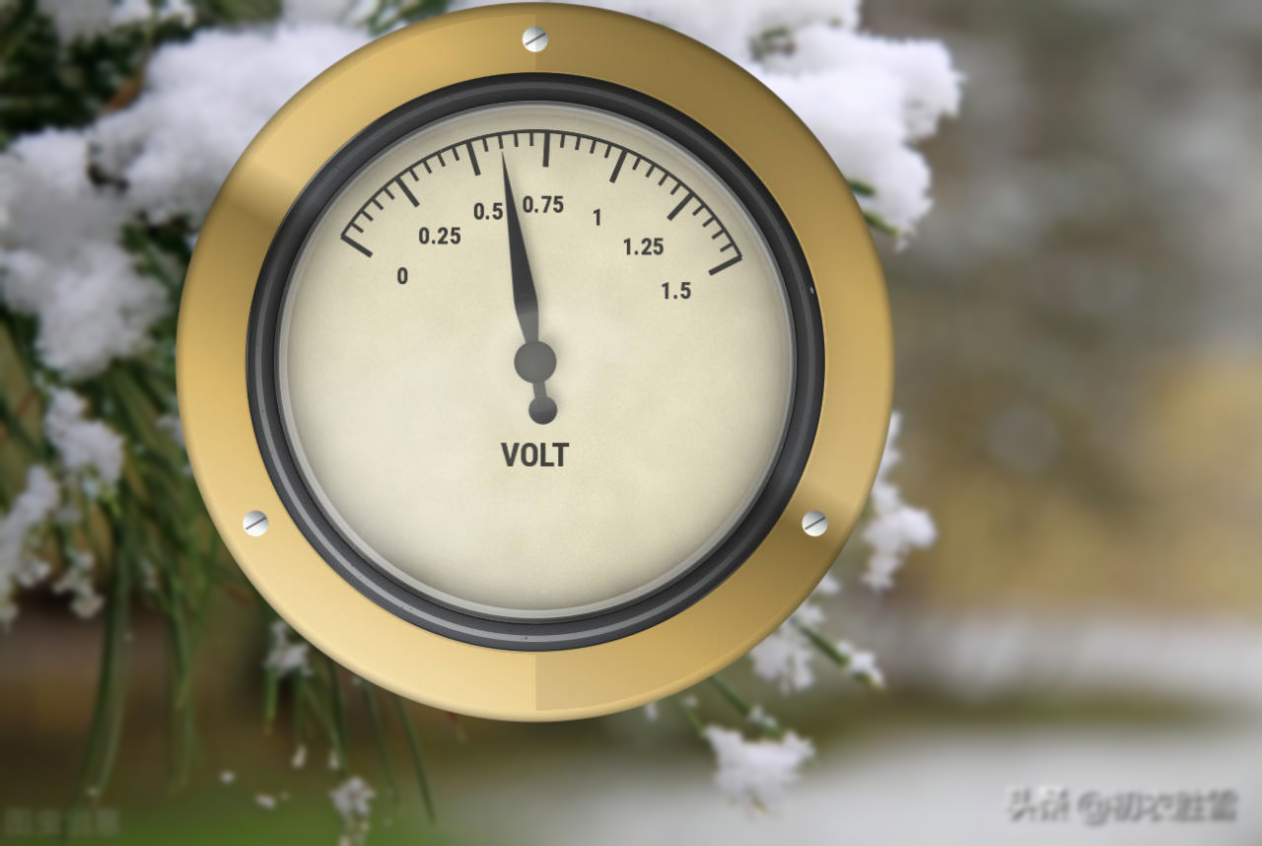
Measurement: 0.6 V
